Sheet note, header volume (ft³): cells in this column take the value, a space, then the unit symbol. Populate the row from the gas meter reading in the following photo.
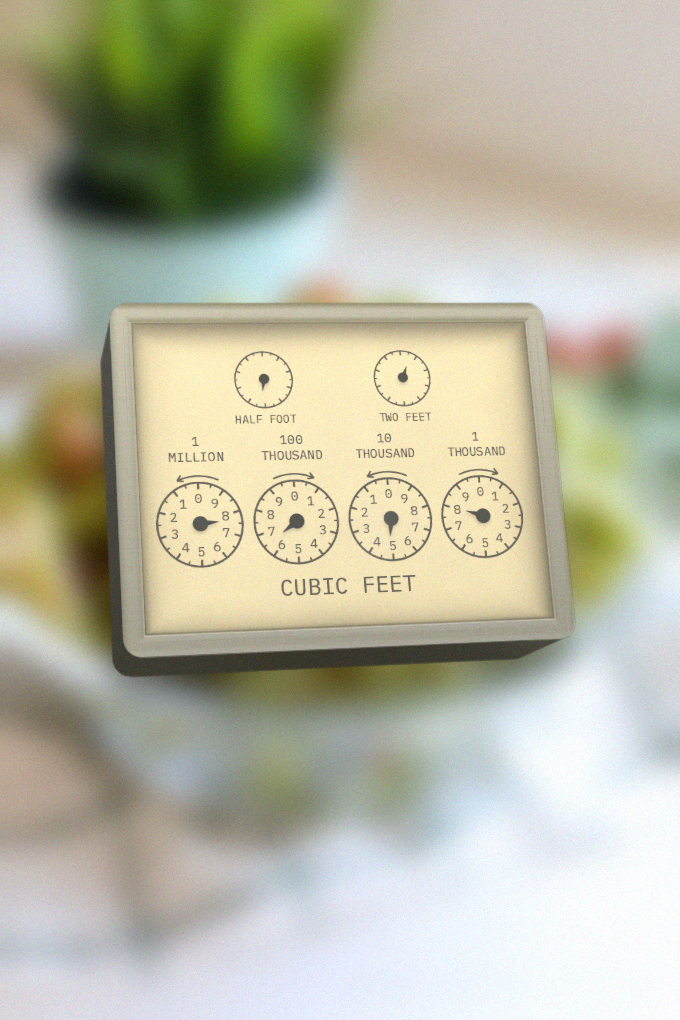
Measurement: 764800 ft³
